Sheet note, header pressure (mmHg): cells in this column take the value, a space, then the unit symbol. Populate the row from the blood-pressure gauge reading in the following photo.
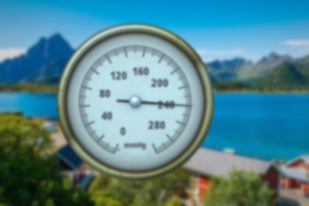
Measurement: 240 mmHg
